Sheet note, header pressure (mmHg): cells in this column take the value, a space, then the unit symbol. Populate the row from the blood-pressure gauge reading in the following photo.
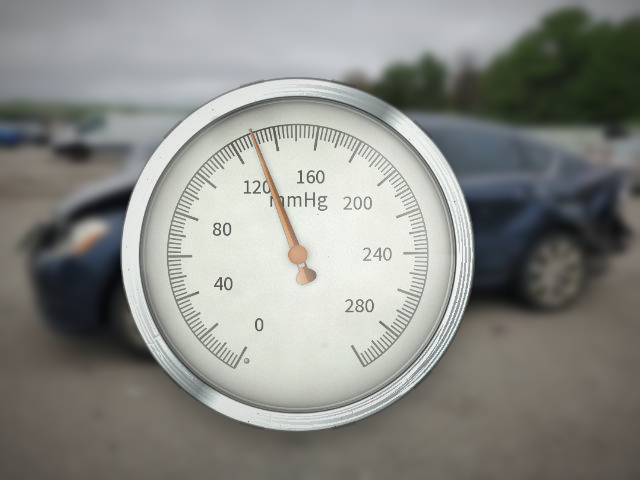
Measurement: 130 mmHg
